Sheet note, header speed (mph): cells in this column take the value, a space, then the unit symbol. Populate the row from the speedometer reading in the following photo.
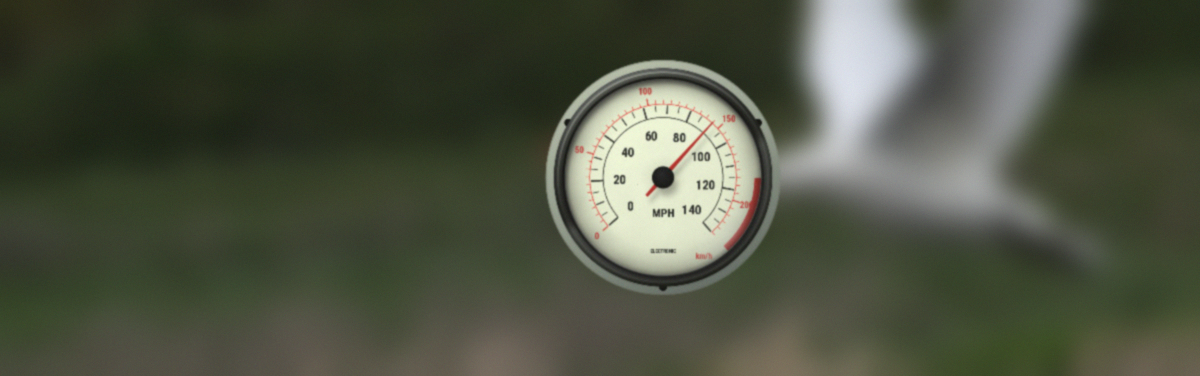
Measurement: 90 mph
